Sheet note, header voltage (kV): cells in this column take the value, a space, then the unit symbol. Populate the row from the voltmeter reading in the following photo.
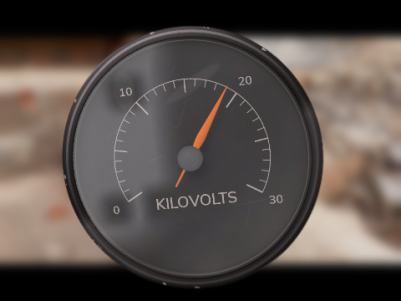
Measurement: 19 kV
